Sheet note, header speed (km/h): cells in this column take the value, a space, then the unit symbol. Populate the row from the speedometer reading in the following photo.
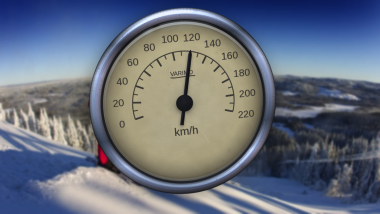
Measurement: 120 km/h
